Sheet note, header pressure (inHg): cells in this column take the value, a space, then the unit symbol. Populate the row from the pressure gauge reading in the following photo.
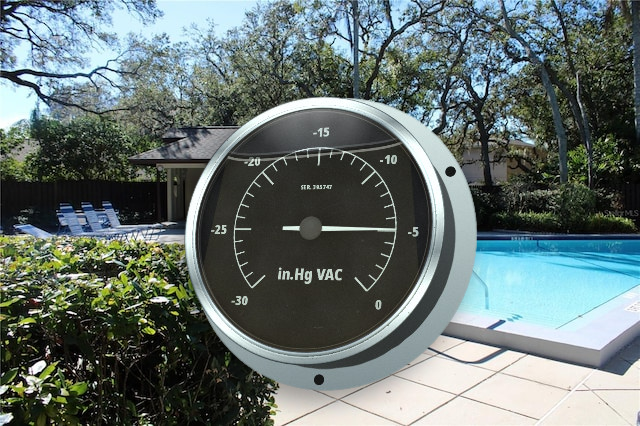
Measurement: -5 inHg
